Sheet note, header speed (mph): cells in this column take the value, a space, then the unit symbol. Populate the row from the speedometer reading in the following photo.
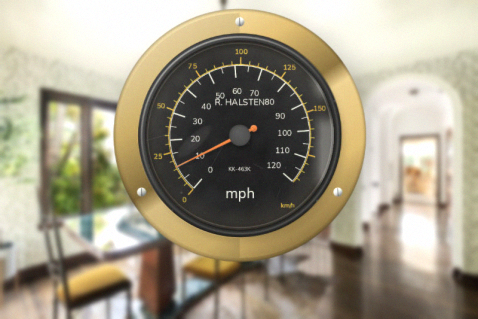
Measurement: 10 mph
